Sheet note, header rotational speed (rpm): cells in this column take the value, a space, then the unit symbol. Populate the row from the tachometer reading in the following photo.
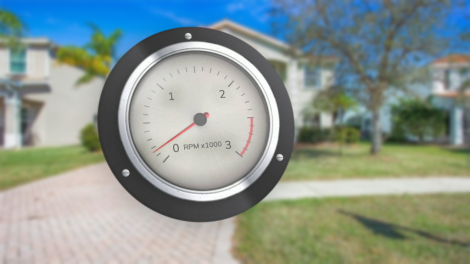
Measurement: 150 rpm
